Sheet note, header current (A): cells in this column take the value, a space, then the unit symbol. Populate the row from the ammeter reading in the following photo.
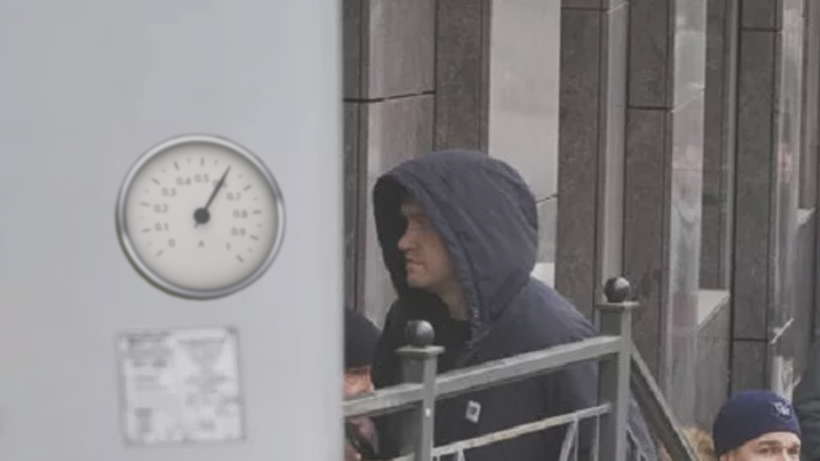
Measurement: 0.6 A
